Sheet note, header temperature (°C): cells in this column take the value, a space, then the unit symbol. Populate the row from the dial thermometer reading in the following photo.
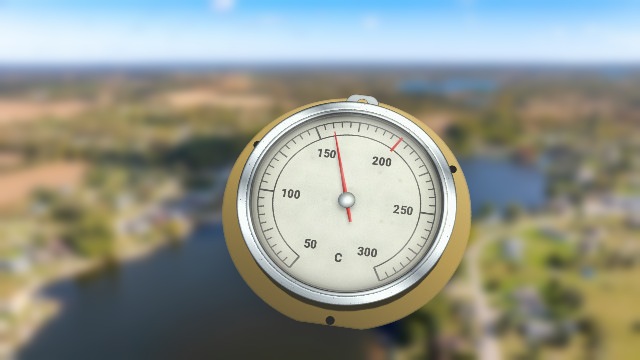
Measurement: 160 °C
